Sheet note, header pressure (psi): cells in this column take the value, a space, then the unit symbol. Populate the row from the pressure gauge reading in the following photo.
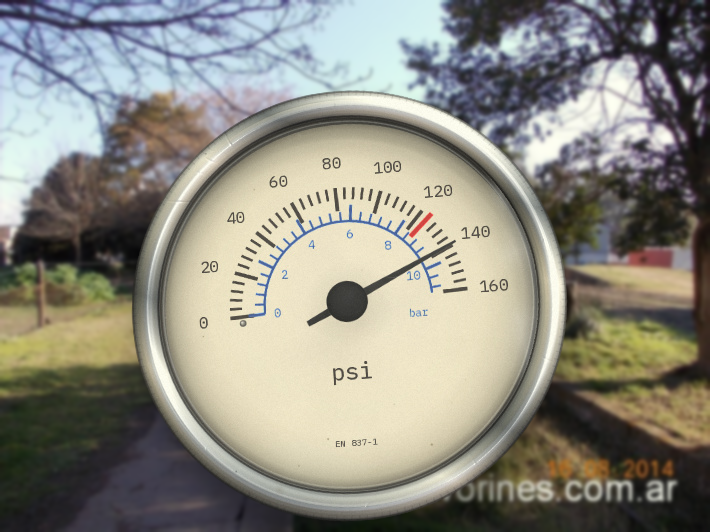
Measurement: 140 psi
